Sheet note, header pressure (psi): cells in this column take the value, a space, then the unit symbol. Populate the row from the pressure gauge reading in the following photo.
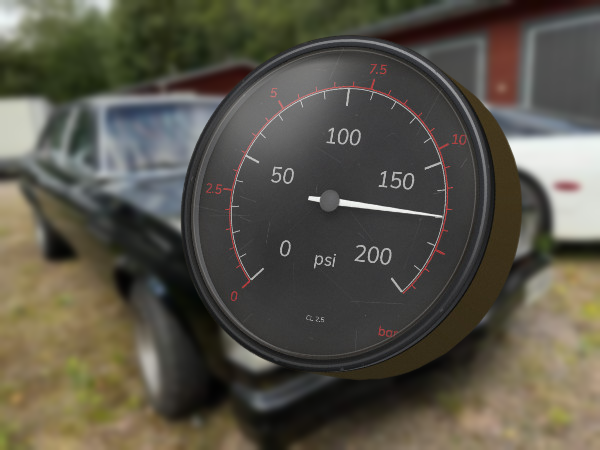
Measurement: 170 psi
